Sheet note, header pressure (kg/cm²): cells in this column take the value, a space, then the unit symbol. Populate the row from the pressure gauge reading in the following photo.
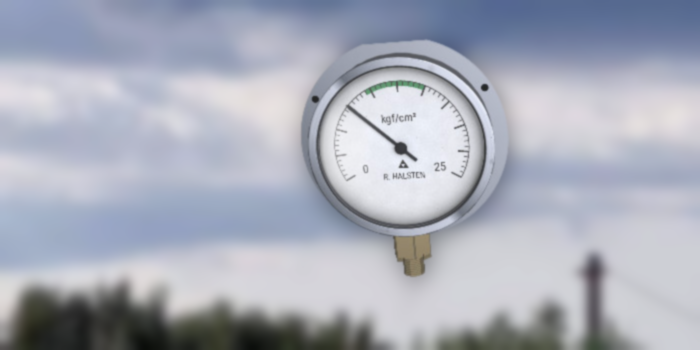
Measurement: 7.5 kg/cm²
